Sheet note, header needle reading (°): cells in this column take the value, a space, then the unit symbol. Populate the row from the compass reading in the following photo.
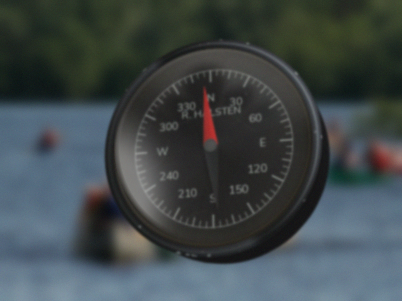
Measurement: 355 °
